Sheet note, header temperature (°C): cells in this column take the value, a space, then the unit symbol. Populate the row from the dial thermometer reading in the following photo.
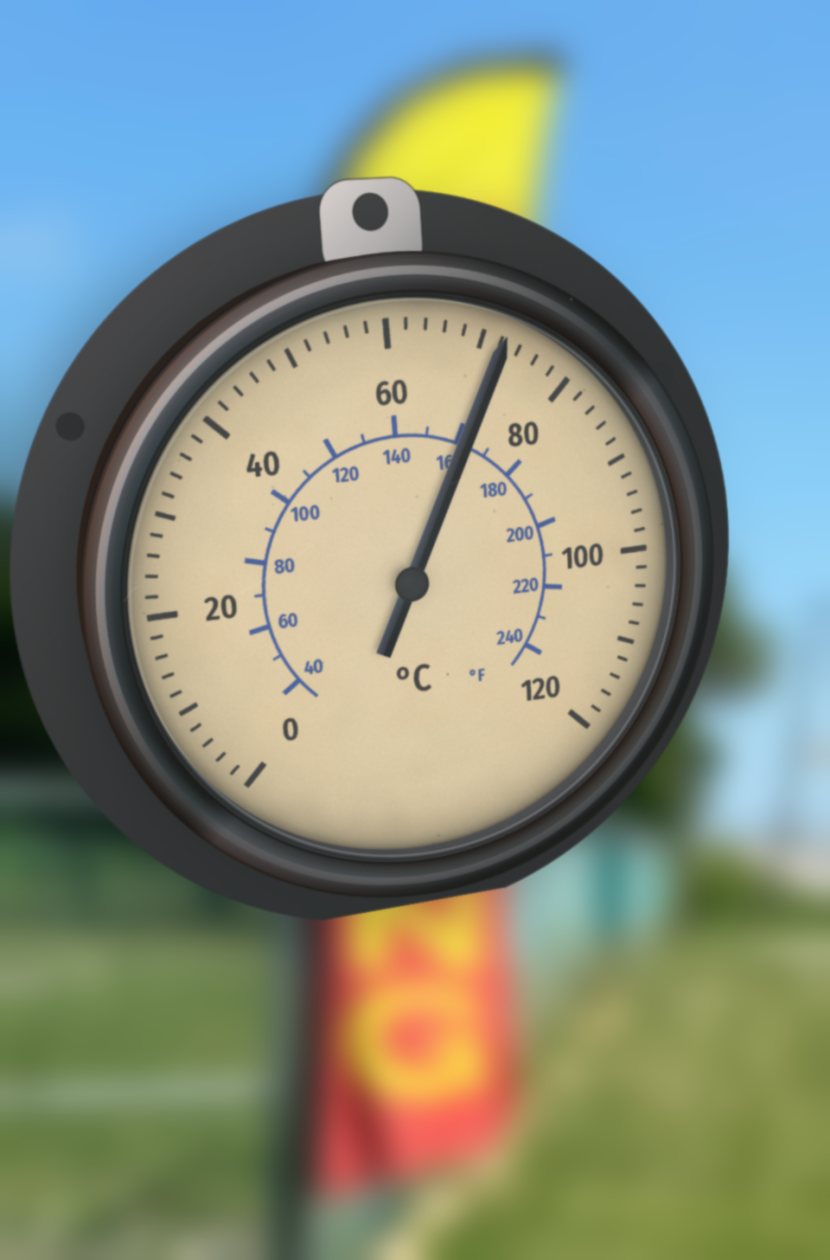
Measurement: 72 °C
